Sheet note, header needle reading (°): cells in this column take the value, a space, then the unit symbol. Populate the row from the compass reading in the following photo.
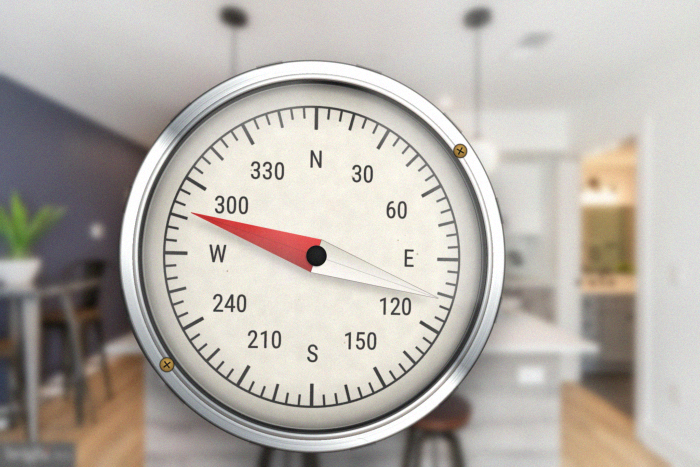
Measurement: 287.5 °
